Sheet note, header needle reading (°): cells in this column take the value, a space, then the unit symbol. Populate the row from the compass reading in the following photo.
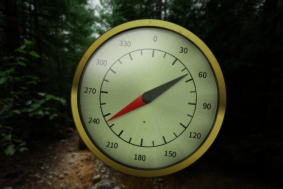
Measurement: 232.5 °
